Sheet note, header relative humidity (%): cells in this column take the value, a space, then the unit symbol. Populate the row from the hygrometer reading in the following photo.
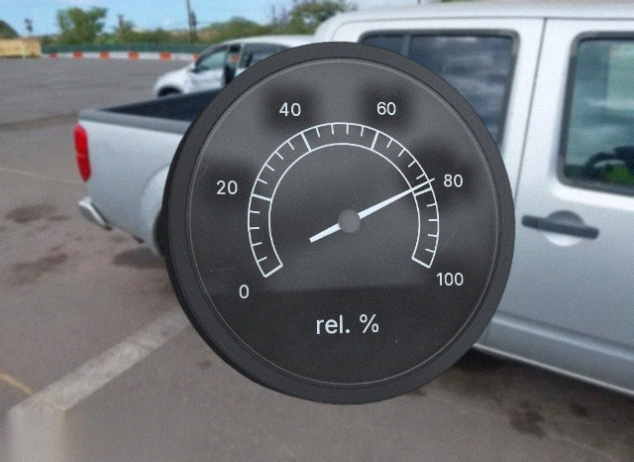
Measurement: 78 %
